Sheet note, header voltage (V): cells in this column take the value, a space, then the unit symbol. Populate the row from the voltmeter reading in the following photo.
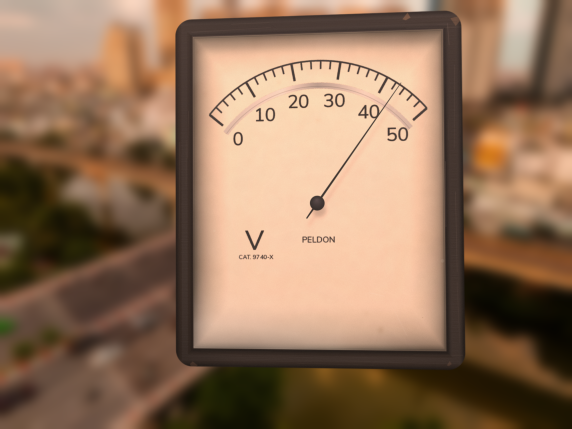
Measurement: 43 V
